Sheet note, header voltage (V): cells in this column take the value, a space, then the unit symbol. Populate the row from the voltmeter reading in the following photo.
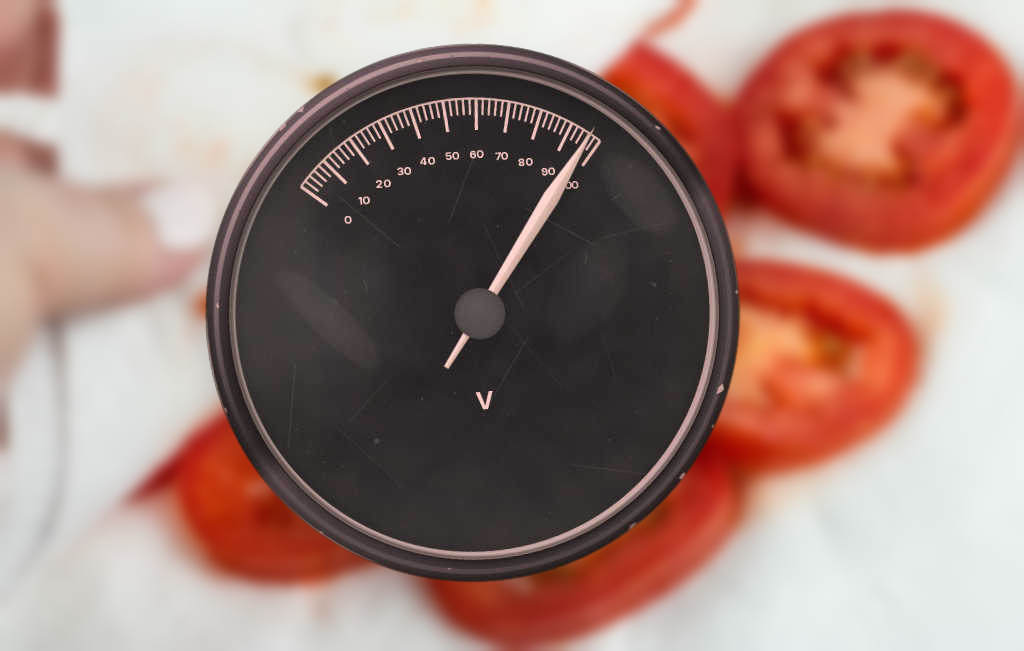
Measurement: 96 V
